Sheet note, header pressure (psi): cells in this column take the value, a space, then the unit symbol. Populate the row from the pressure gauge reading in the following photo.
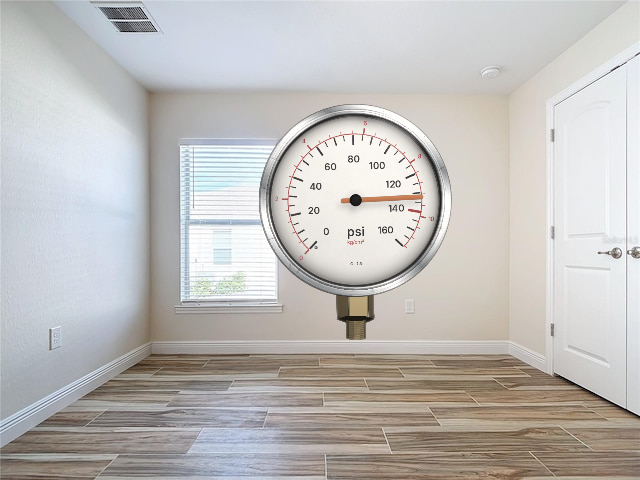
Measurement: 132.5 psi
